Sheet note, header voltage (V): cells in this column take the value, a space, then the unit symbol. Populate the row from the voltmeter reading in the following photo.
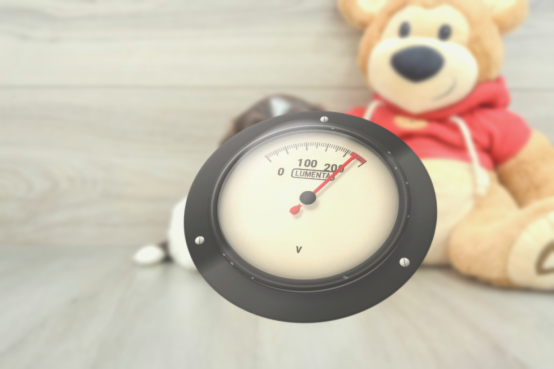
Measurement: 225 V
